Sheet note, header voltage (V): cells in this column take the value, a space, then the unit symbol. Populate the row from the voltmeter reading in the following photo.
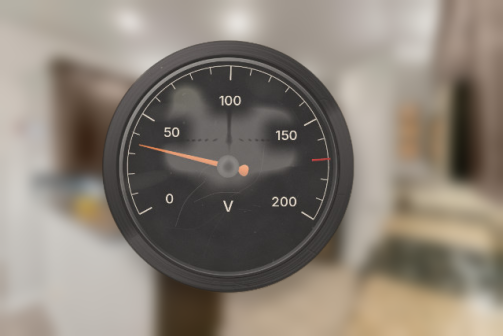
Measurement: 35 V
